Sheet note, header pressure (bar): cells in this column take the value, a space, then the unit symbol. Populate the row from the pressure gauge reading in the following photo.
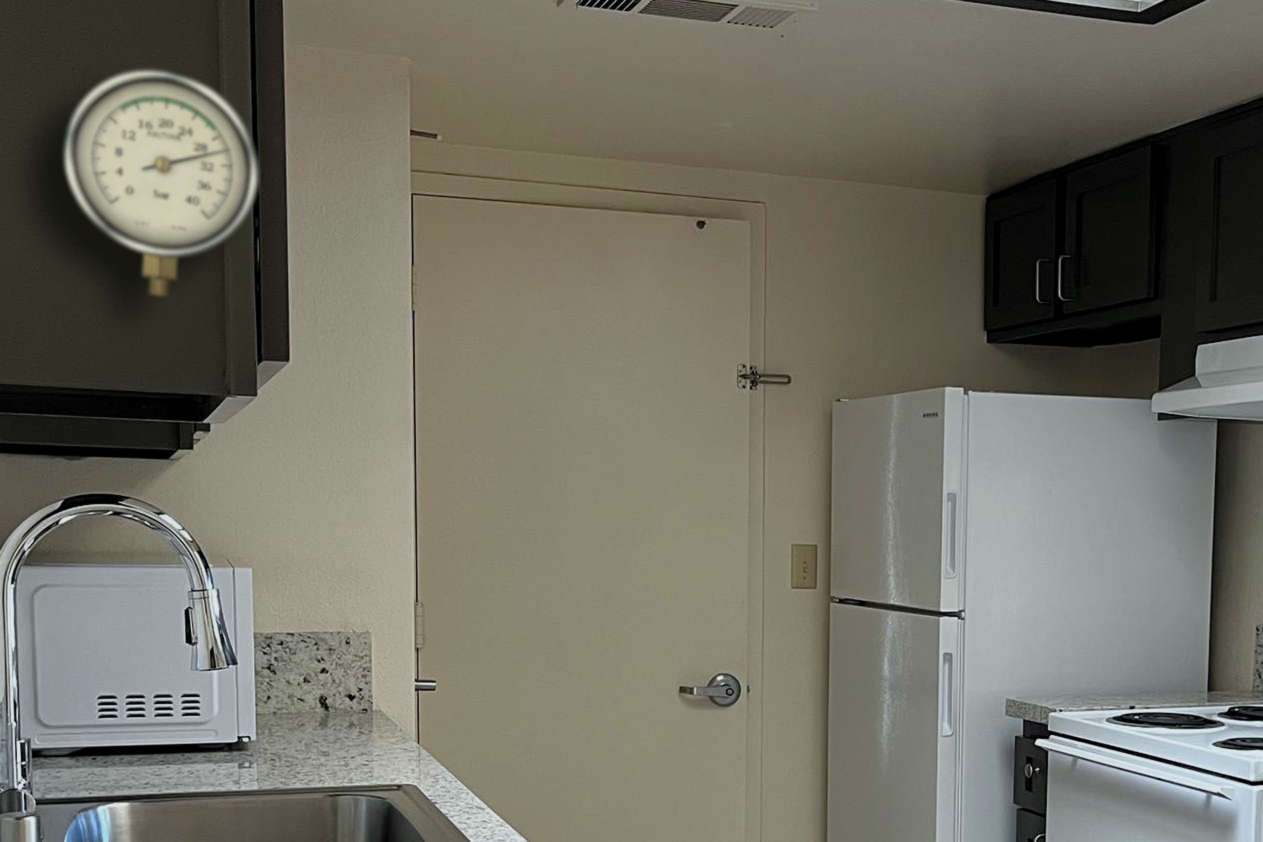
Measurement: 30 bar
